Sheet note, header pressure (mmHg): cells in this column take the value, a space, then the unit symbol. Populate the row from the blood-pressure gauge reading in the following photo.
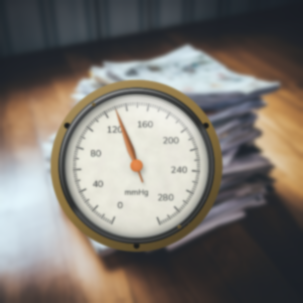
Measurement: 130 mmHg
